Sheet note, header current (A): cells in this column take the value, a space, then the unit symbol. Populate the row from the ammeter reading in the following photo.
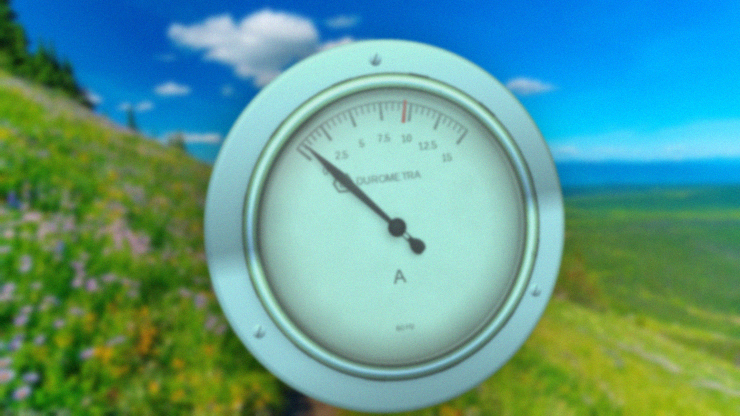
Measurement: 0.5 A
